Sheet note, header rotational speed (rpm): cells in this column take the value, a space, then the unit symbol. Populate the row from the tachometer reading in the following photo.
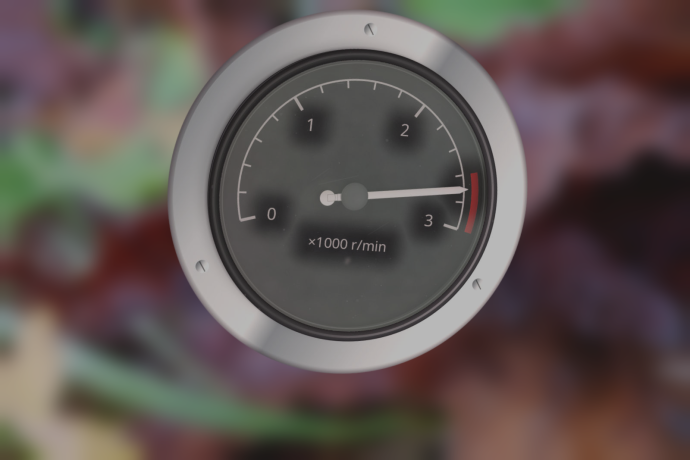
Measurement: 2700 rpm
